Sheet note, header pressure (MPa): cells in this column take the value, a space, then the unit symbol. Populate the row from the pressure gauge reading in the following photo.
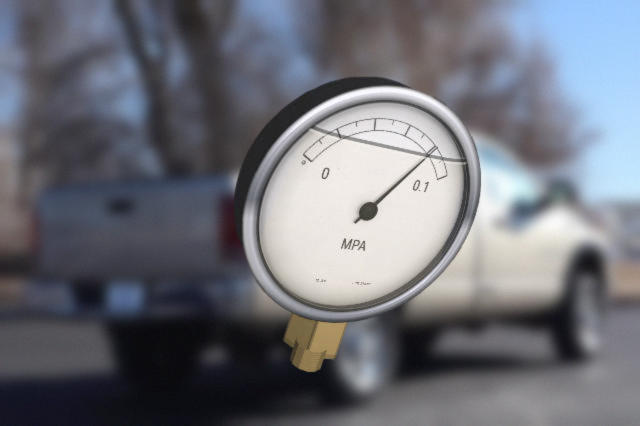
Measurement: 0.08 MPa
